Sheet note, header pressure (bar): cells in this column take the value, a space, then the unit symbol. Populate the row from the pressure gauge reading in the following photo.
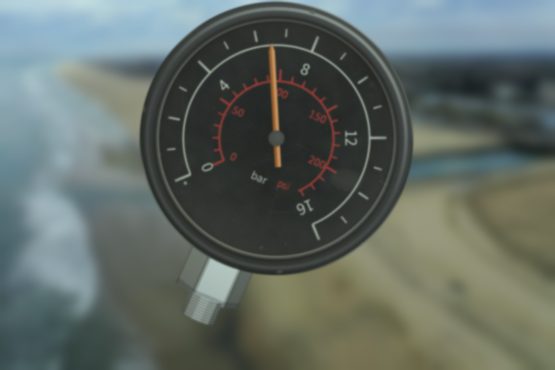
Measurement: 6.5 bar
